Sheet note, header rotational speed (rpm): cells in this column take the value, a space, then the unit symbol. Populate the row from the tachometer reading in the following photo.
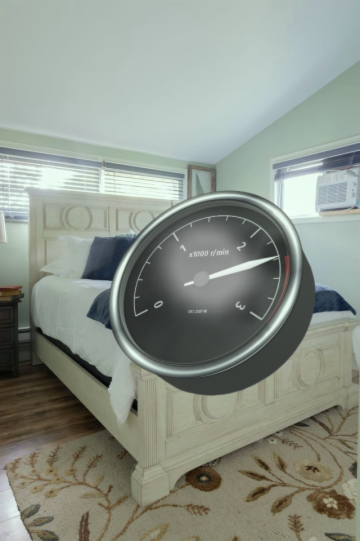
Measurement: 2400 rpm
